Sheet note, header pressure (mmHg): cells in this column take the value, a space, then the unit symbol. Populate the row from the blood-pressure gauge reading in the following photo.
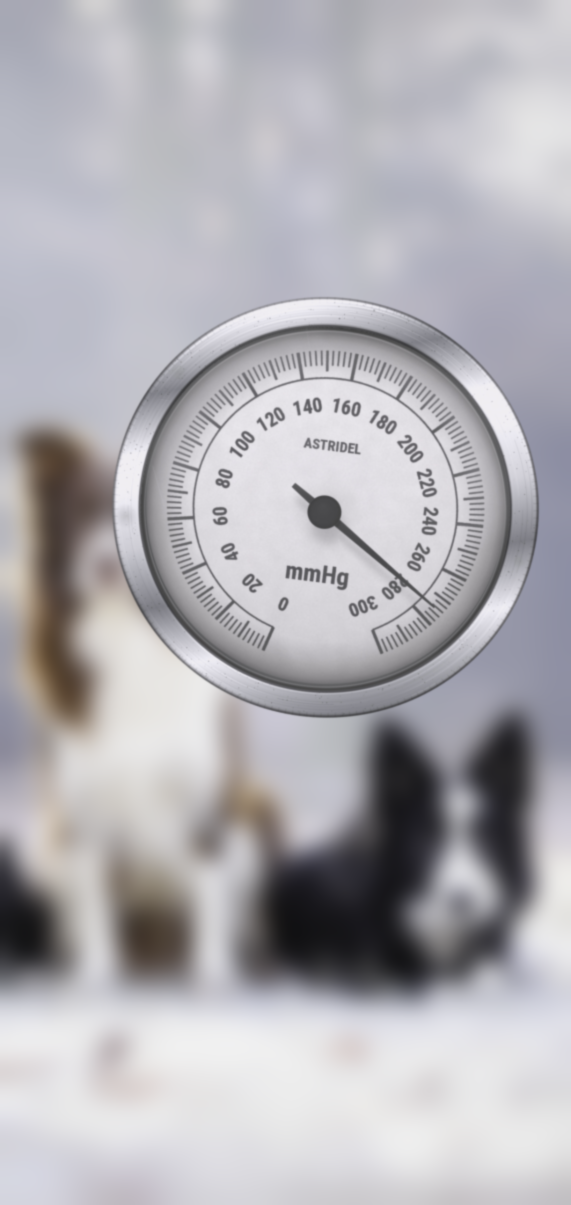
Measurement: 274 mmHg
